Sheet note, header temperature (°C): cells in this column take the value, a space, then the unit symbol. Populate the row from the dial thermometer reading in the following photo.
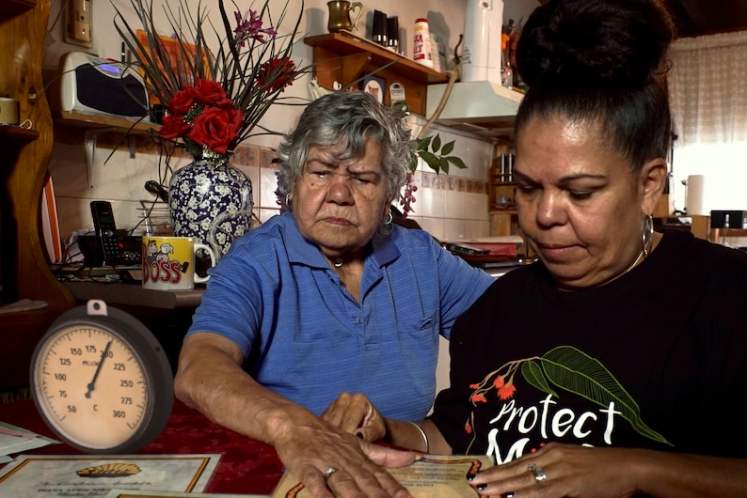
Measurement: 200 °C
